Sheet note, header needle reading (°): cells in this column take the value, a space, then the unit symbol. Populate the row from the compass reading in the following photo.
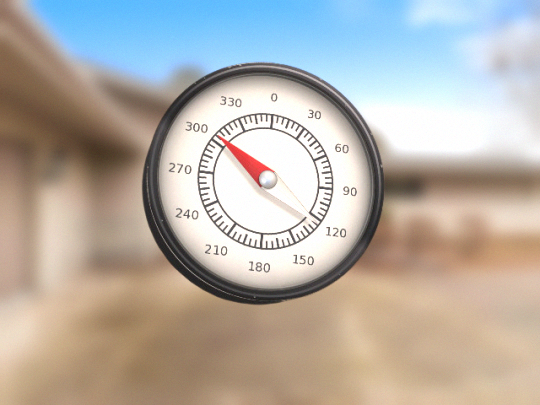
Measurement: 305 °
